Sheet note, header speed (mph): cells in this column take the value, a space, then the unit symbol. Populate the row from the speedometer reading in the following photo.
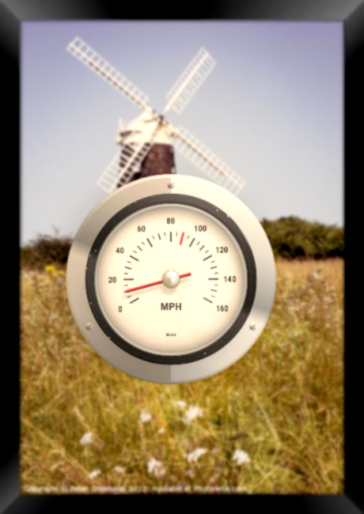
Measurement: 10 mph
